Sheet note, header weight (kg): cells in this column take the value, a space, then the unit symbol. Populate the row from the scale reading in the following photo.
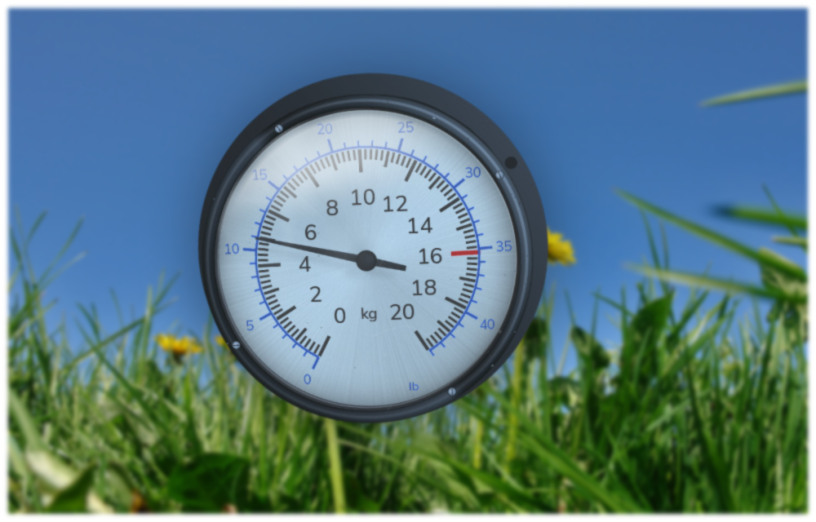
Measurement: 5 kg
